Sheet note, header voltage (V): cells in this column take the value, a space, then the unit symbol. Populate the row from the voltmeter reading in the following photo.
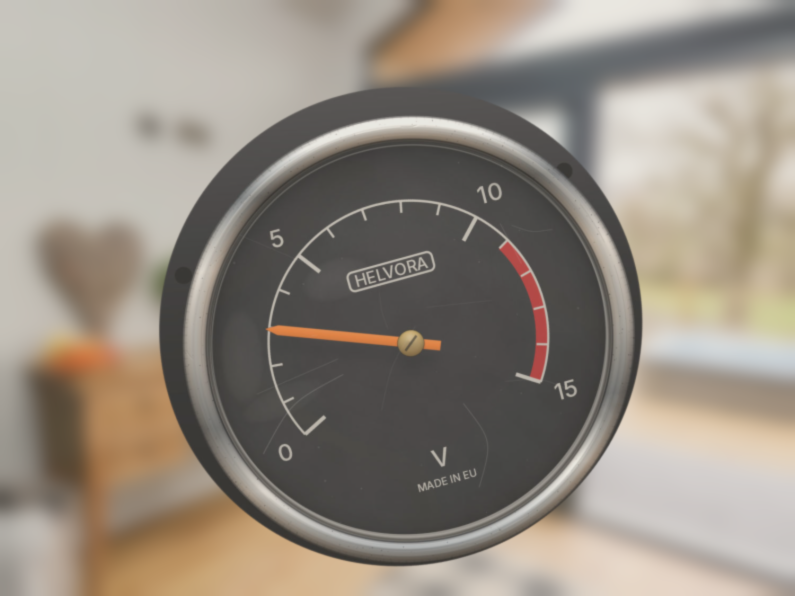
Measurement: 3 V
